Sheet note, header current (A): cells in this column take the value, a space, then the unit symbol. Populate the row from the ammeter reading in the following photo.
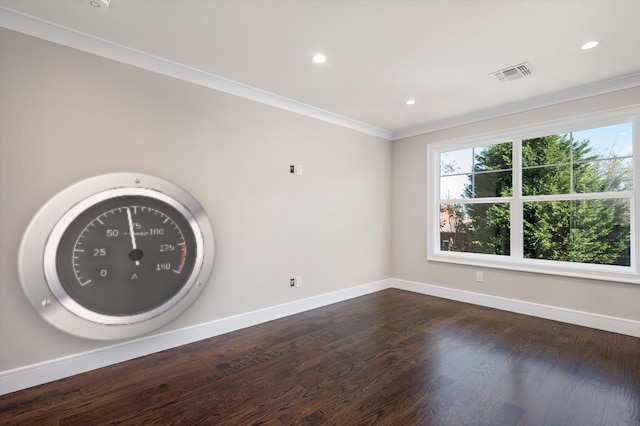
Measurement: 70 A
